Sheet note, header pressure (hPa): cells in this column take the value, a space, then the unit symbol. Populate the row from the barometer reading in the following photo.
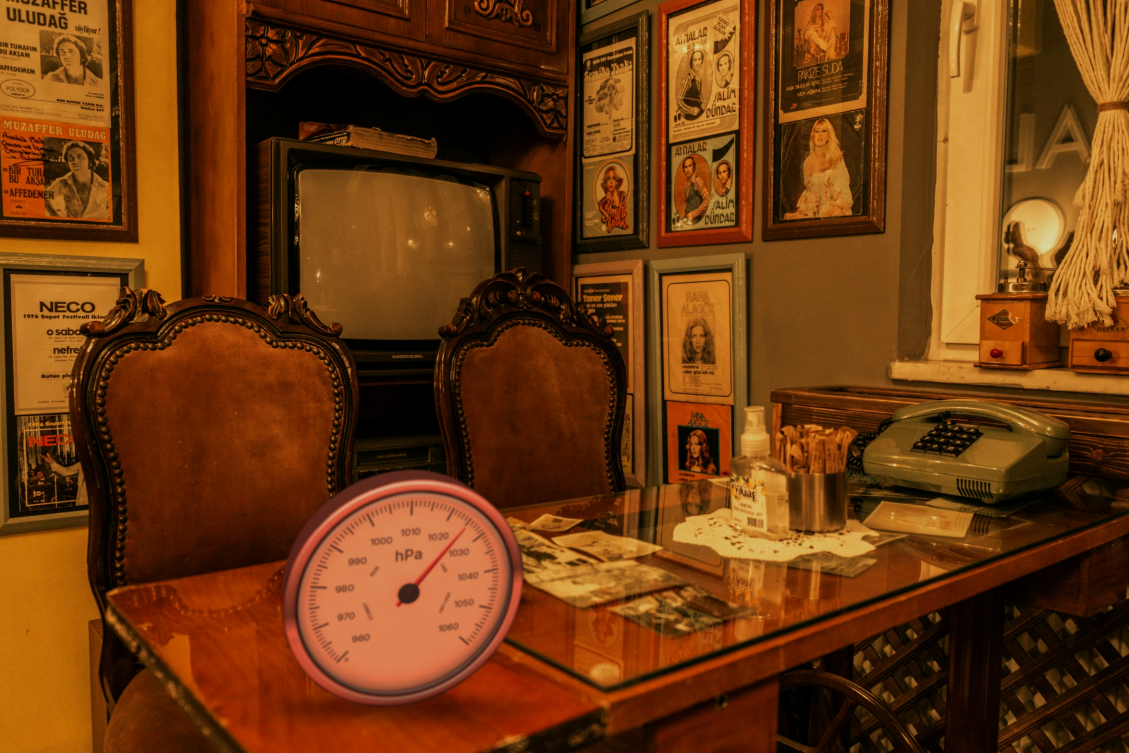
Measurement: 1025 hPa
